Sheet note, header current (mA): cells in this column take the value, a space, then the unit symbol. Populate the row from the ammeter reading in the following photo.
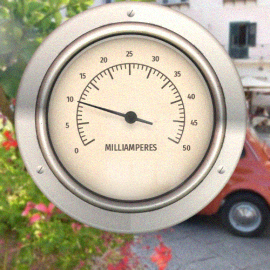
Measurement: 10 mA
